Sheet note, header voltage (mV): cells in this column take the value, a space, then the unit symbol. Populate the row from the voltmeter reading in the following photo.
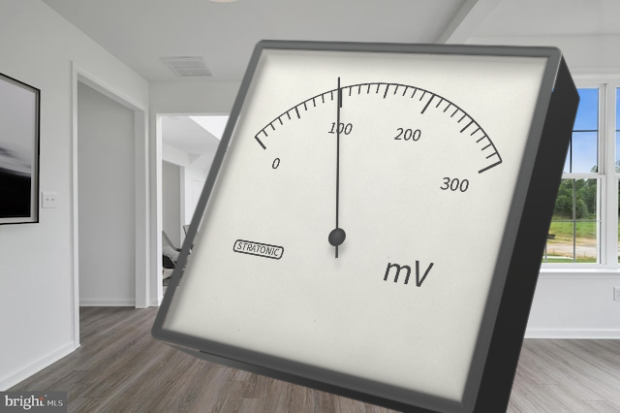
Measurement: 100 mV
